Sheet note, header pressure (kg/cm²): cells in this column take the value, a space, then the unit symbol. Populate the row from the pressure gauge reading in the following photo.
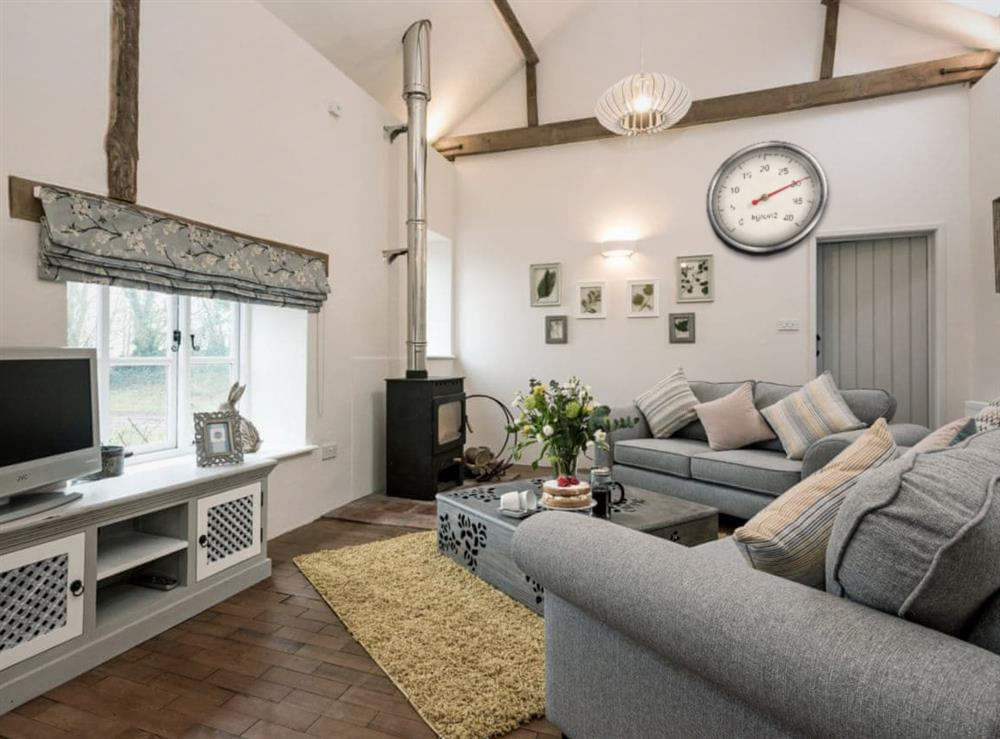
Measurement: 30 kg/cm²
